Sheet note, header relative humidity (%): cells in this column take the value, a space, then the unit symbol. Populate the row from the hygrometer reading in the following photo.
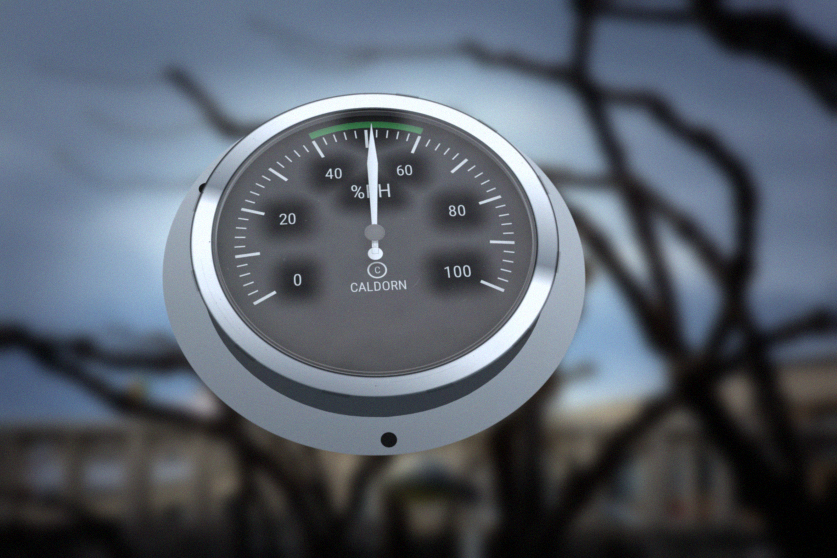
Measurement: 51 %
